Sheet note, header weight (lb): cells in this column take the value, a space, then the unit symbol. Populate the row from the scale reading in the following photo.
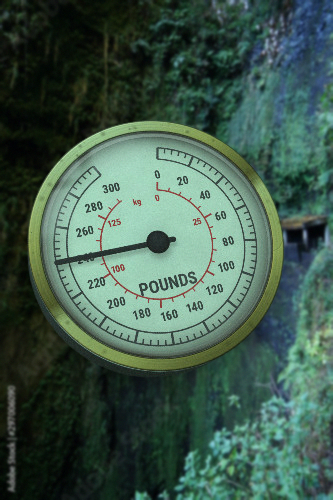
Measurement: 240 lb
